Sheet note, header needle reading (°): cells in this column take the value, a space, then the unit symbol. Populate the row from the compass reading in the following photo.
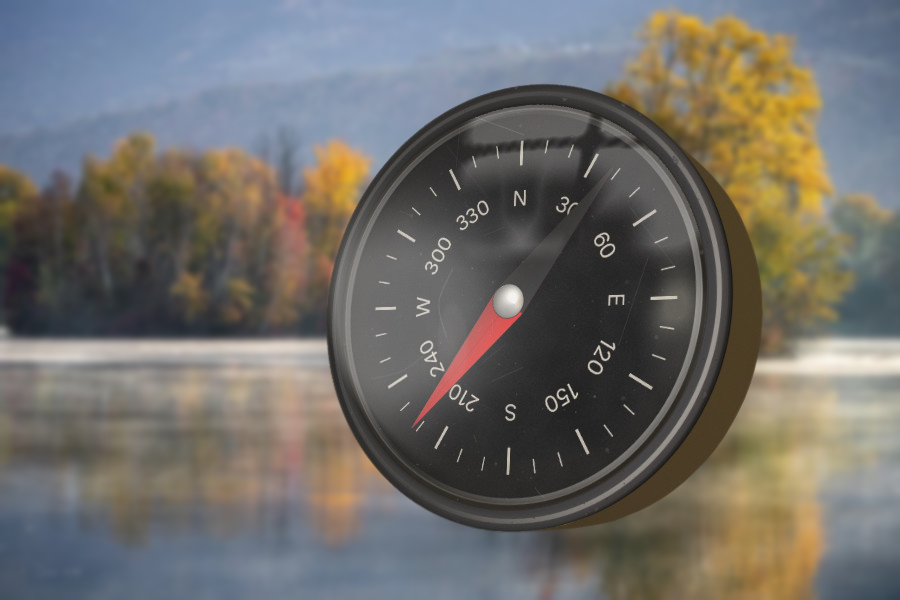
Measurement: 220 °
